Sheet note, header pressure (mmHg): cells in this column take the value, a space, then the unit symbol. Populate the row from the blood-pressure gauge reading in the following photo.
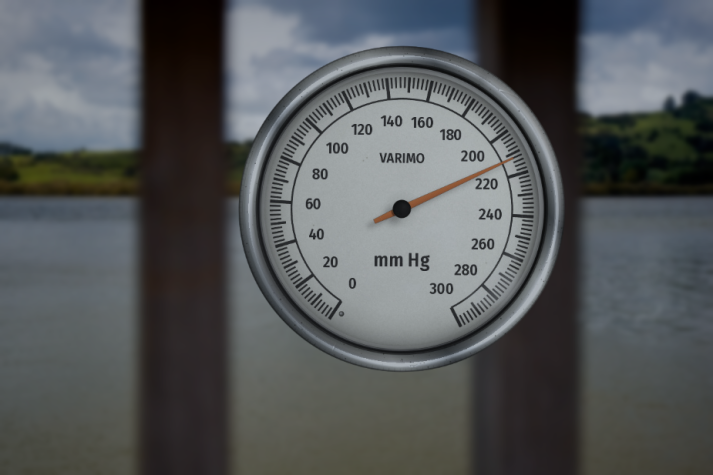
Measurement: 212 mmHg
